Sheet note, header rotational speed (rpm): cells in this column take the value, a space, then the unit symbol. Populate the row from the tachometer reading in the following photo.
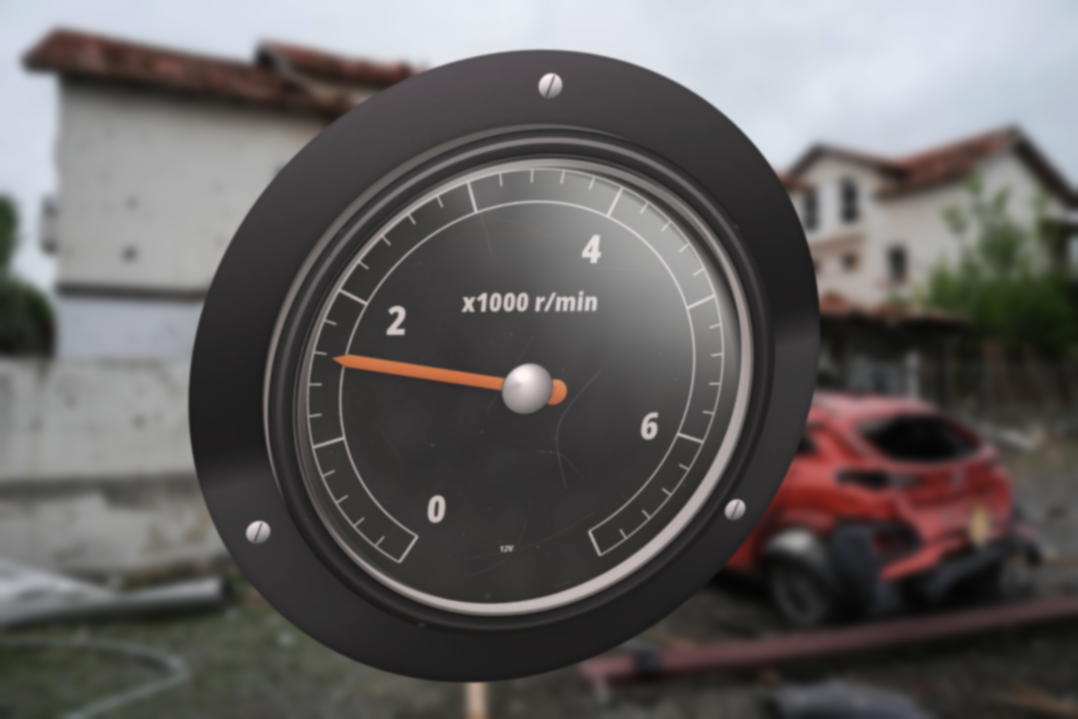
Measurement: 1600 rpm
